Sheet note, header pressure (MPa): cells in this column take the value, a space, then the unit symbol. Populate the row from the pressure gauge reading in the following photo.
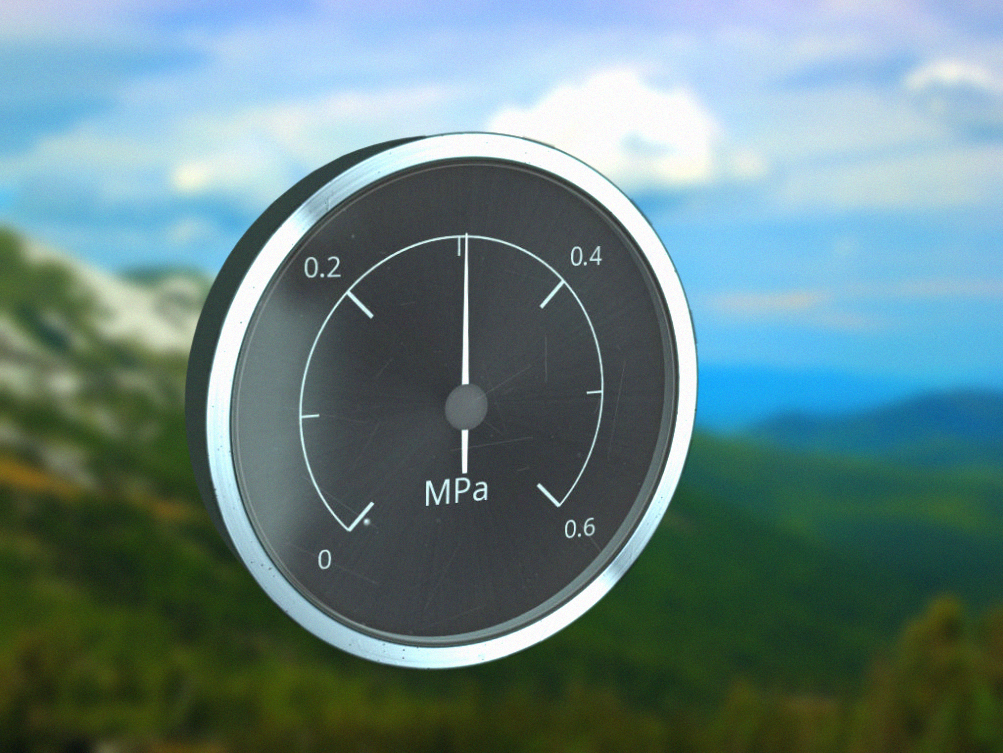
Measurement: 0.3 MPa
